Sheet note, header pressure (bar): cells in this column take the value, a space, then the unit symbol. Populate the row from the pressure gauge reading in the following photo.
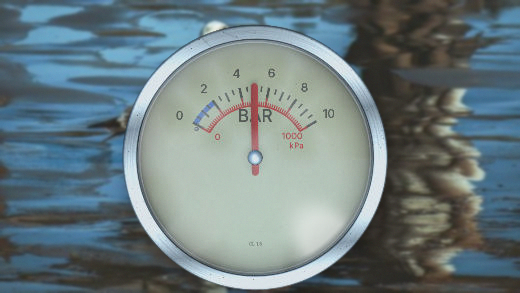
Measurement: 5 bar
